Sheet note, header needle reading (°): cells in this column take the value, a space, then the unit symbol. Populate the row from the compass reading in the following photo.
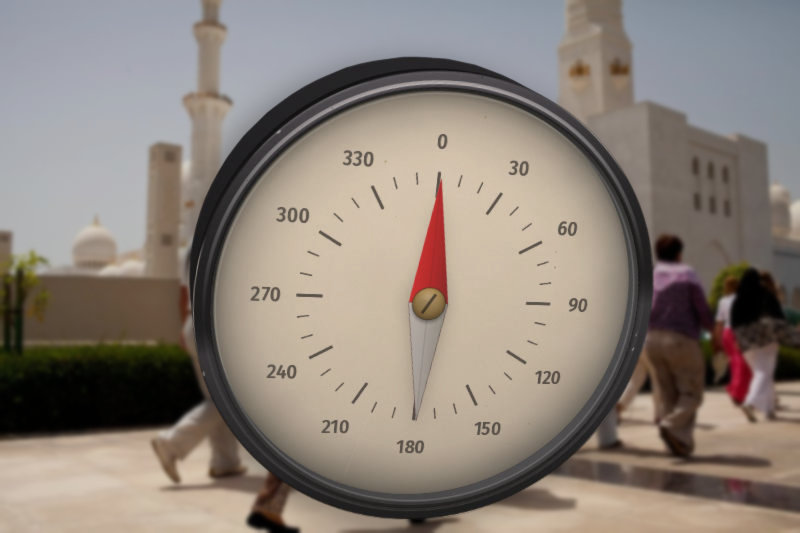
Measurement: 0 °
